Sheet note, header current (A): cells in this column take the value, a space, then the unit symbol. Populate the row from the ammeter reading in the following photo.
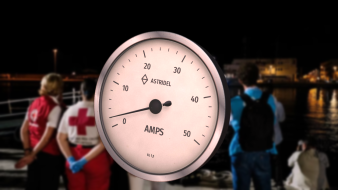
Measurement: 2 A
